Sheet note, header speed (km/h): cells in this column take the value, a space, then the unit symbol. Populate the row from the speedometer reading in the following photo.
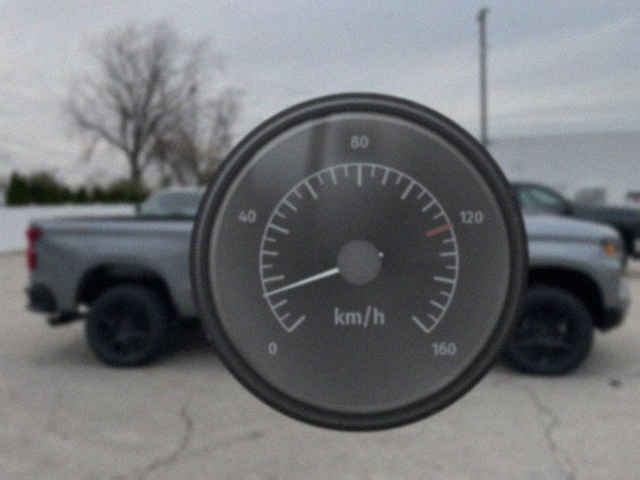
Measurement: 15 km/h
